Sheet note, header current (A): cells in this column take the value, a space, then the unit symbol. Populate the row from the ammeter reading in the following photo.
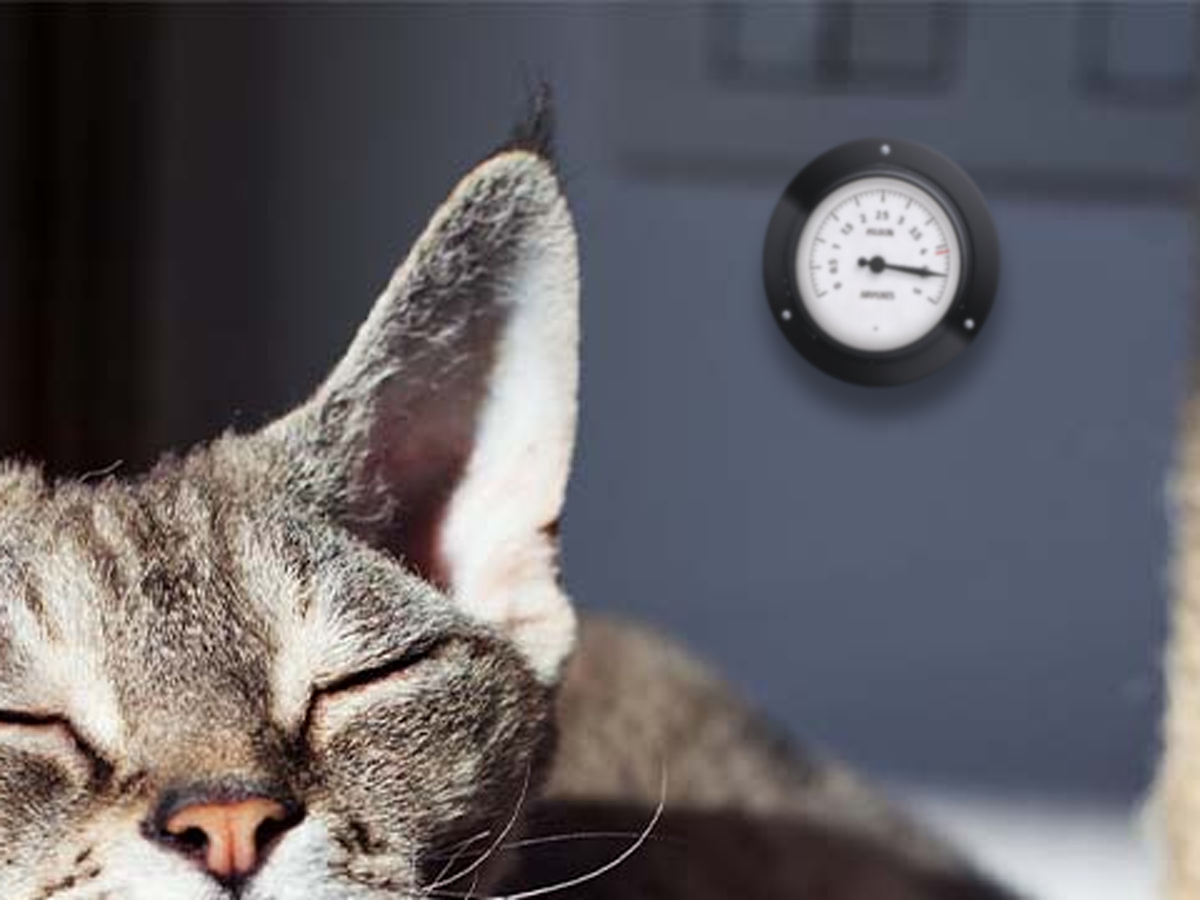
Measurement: 4.5 A
